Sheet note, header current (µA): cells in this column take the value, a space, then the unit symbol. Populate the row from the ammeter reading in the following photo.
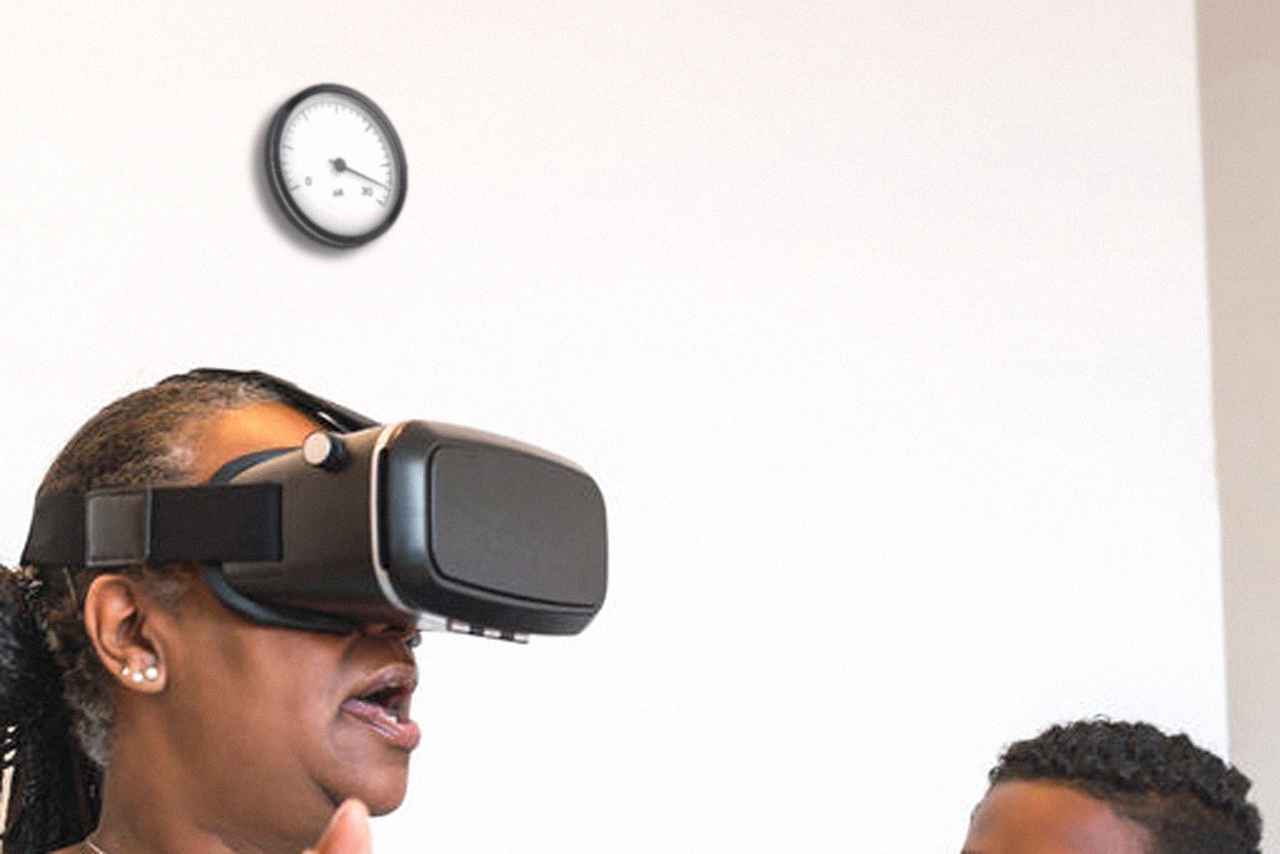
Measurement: 28 µA
